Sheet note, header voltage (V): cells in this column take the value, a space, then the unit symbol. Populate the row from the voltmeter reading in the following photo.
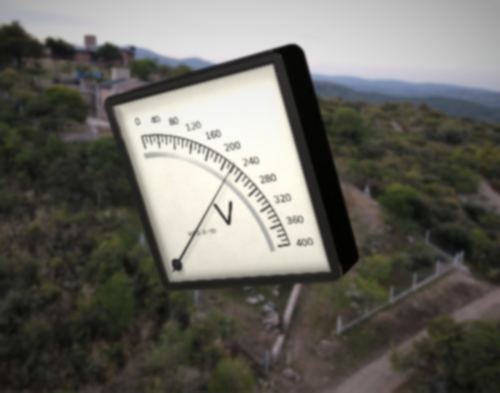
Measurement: 220 V
